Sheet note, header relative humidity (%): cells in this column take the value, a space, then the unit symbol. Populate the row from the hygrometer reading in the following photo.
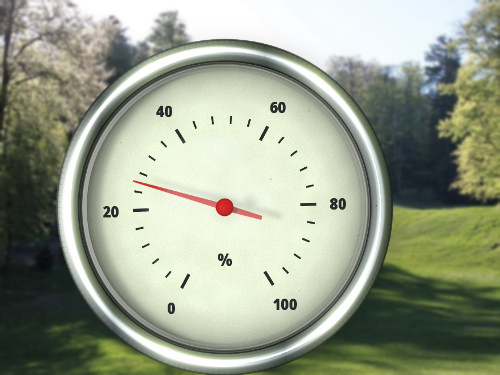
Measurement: 26 %
